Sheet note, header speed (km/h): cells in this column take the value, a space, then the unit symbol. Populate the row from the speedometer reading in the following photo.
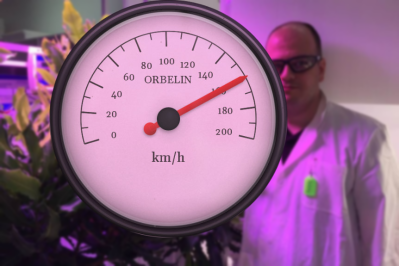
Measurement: 160 km/h
